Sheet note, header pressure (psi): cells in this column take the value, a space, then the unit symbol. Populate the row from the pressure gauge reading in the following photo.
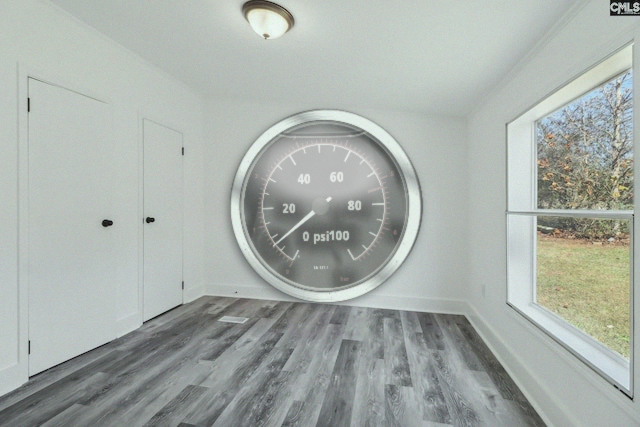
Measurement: 7.5 psi
